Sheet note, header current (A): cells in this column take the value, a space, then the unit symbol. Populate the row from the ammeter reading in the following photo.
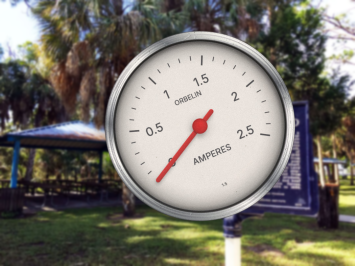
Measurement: 0 A
